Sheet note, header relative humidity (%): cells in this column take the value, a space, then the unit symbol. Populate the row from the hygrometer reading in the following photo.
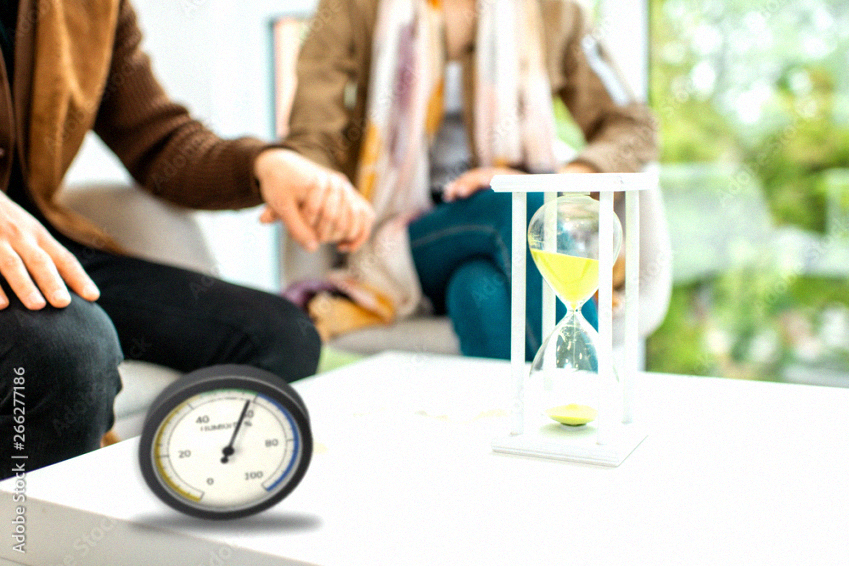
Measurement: 58 %
